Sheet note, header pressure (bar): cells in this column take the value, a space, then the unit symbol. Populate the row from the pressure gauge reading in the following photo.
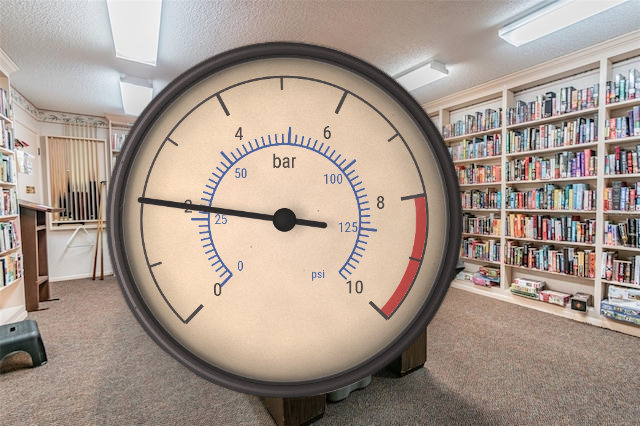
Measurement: 2 bar
